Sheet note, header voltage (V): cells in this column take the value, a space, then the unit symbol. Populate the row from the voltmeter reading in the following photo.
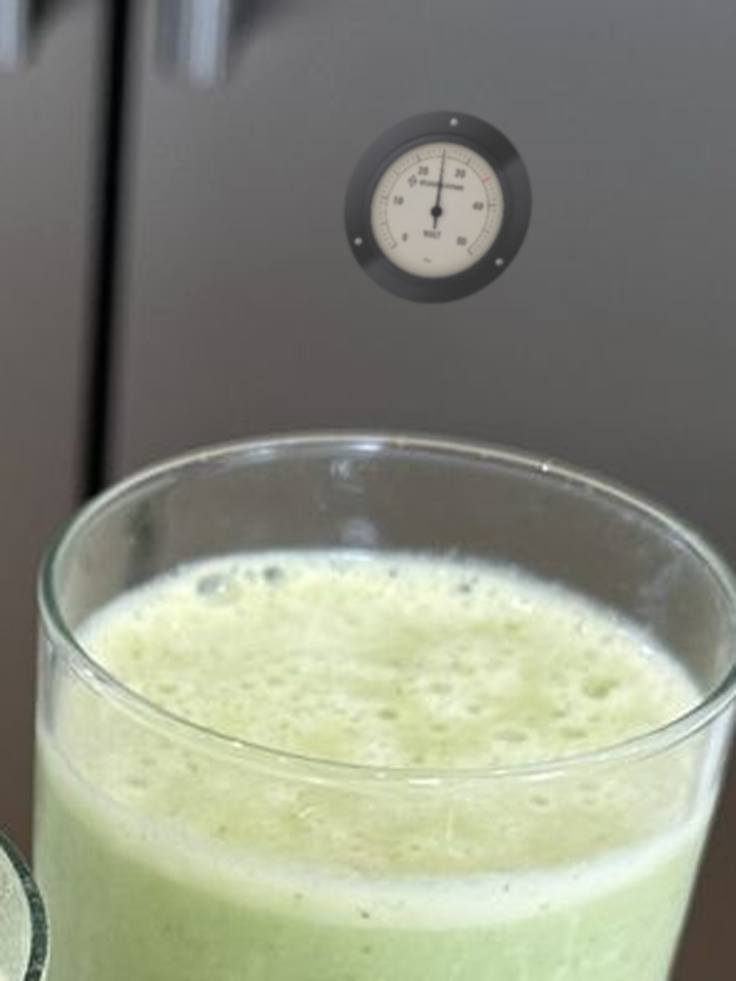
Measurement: 25 V
